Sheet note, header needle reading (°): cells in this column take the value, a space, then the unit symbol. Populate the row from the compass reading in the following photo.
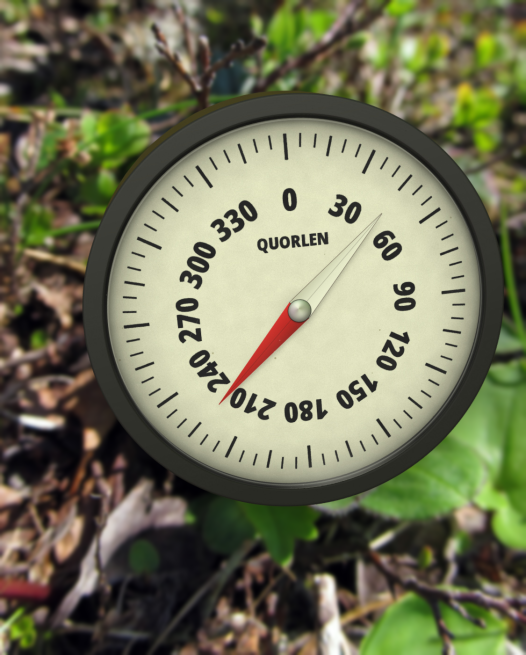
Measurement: 225 °
